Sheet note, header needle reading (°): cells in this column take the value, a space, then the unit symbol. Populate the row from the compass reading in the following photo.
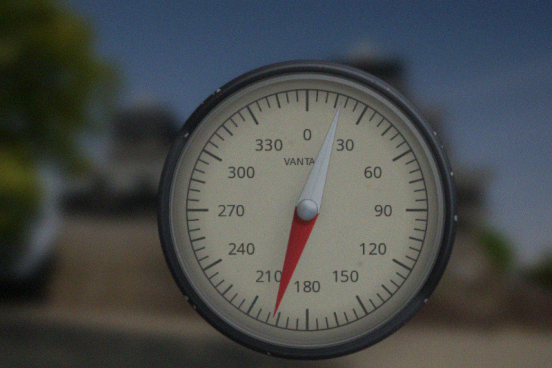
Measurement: 197.5 °
